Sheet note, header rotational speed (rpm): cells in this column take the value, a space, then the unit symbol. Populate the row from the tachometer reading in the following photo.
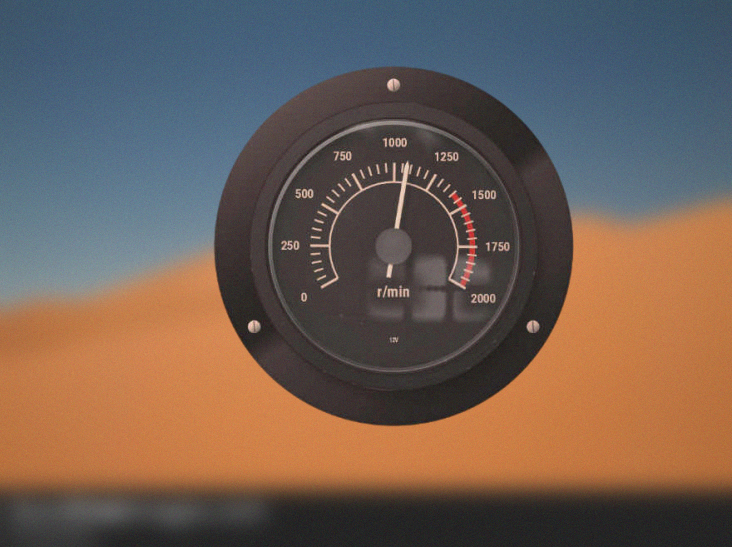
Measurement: 1075 rpm
